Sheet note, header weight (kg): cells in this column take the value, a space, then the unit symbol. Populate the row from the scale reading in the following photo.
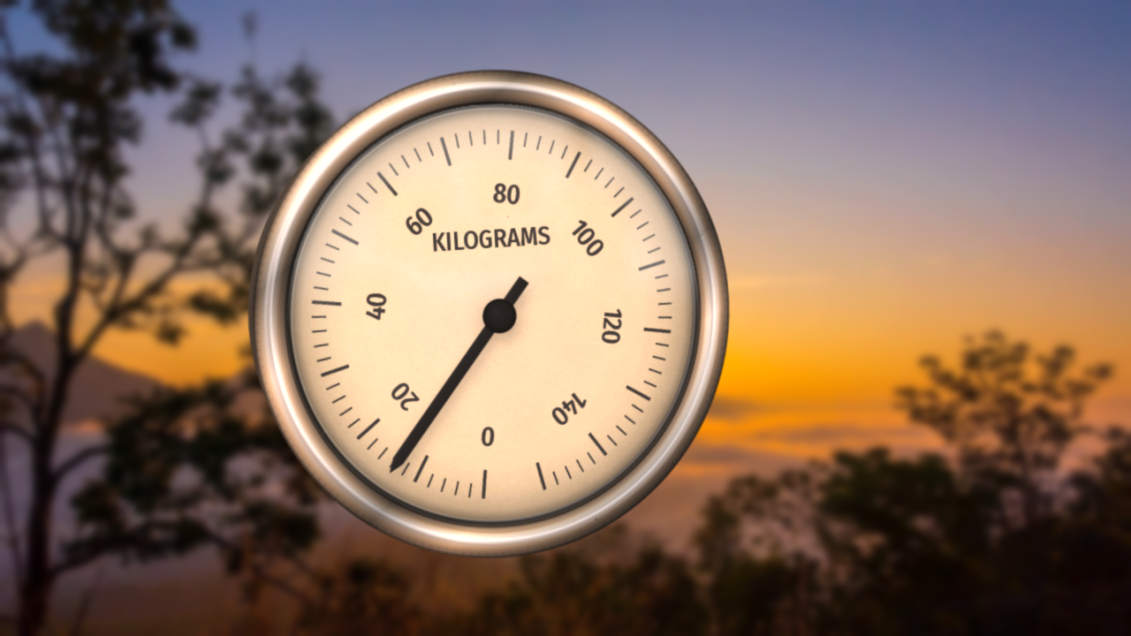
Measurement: 14 kg
